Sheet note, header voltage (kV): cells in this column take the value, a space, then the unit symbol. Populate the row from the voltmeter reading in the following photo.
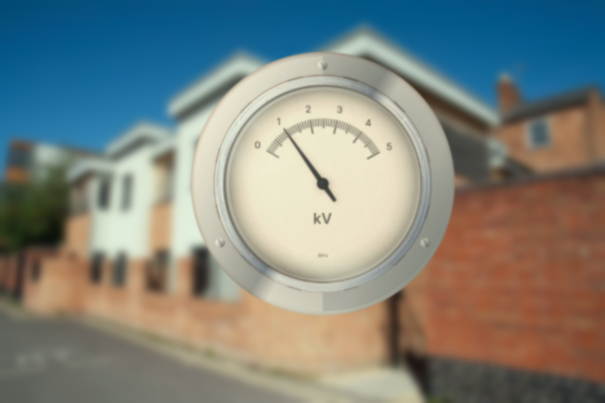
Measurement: 1 kV
